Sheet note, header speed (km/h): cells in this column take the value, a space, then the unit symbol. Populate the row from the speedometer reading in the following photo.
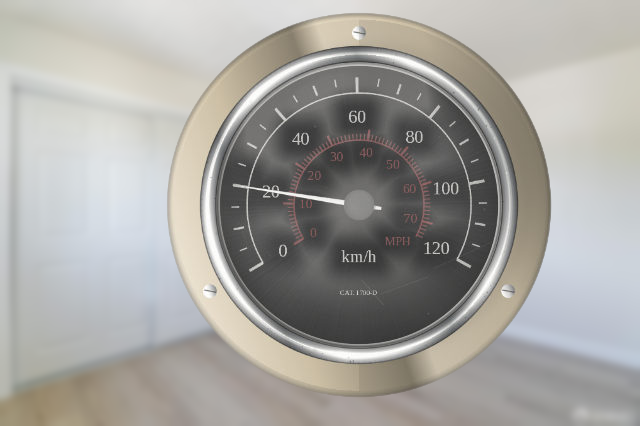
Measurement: 20 km/h
